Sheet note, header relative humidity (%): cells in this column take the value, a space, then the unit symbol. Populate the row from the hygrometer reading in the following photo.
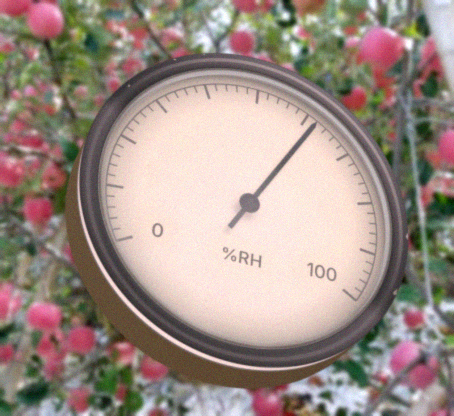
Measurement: 62 %
